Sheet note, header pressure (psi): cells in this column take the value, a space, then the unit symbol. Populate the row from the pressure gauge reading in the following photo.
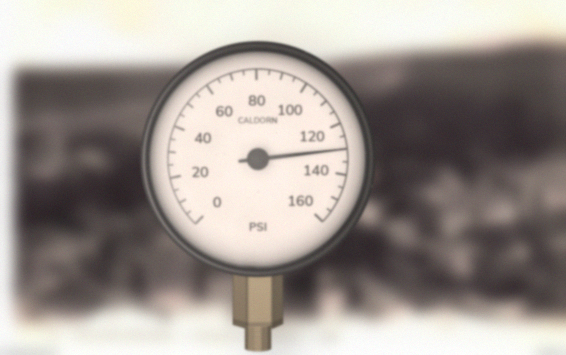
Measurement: 130 psi
